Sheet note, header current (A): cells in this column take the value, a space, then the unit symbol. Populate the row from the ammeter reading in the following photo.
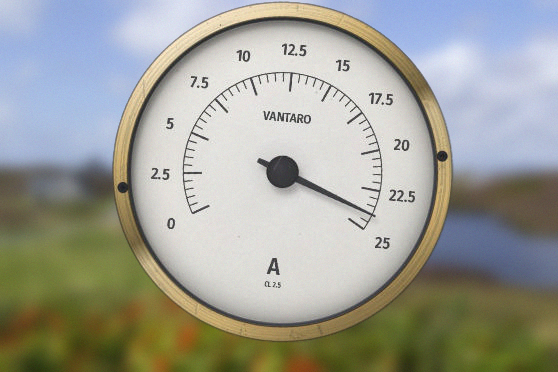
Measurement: 24 A
